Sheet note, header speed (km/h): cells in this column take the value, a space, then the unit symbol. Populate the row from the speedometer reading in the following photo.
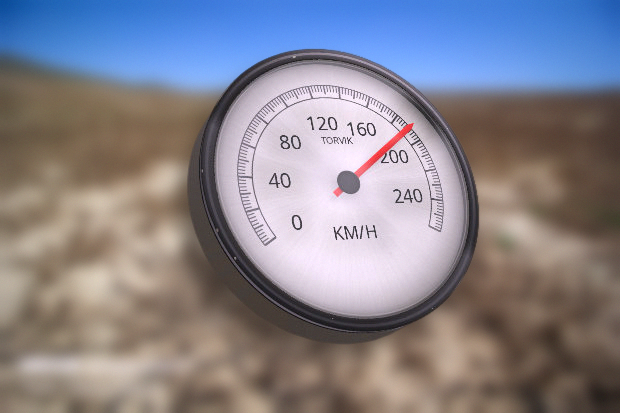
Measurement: 190 km/h
